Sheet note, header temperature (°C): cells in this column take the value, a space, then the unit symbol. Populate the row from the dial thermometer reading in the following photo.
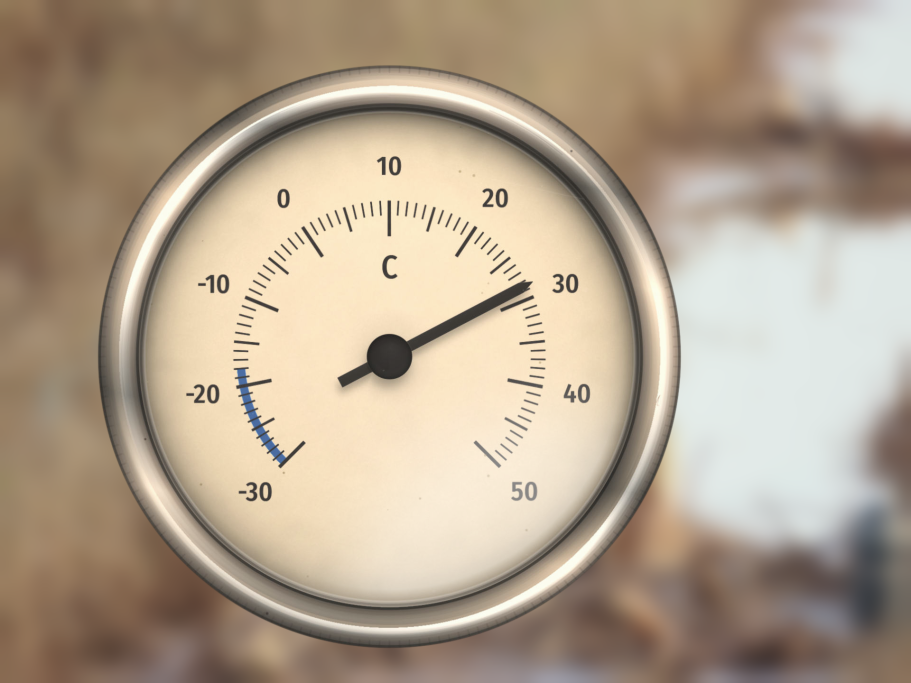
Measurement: 28.5 °C
